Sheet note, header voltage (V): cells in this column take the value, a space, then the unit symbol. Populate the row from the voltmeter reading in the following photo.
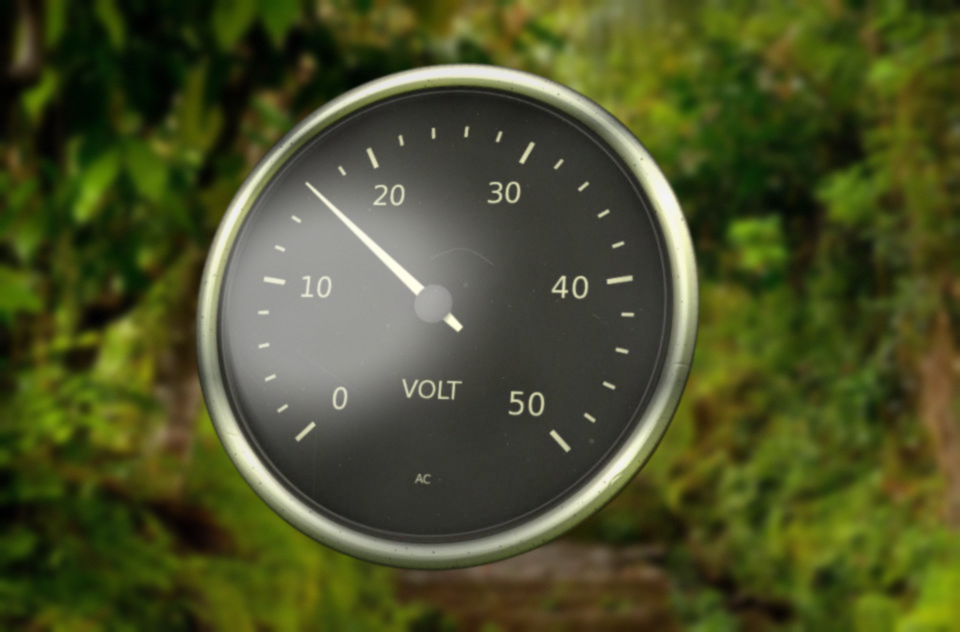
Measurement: 16 V
